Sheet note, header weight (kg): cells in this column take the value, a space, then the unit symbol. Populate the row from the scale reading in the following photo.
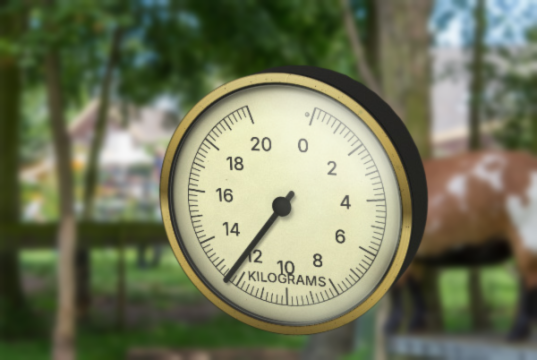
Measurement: 12.4 kg
